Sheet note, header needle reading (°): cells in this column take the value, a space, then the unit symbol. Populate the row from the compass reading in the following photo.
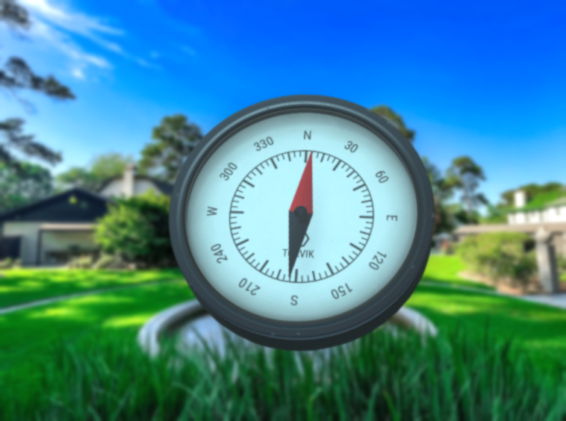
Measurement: 5 °
